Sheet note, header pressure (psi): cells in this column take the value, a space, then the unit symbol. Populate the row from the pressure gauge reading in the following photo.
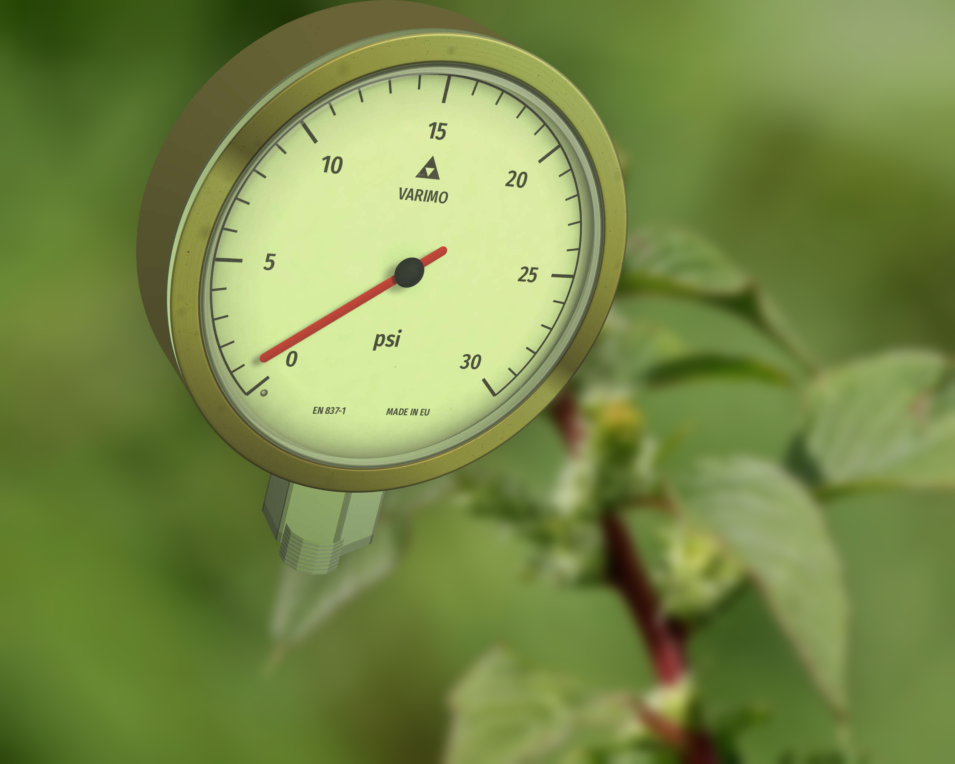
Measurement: 1 psi
